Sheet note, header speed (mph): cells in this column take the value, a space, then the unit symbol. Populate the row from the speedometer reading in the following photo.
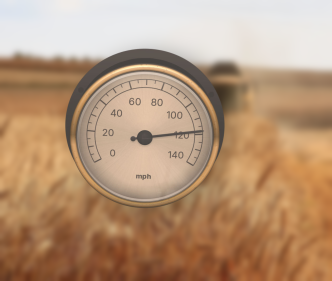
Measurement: 117.5 mph
